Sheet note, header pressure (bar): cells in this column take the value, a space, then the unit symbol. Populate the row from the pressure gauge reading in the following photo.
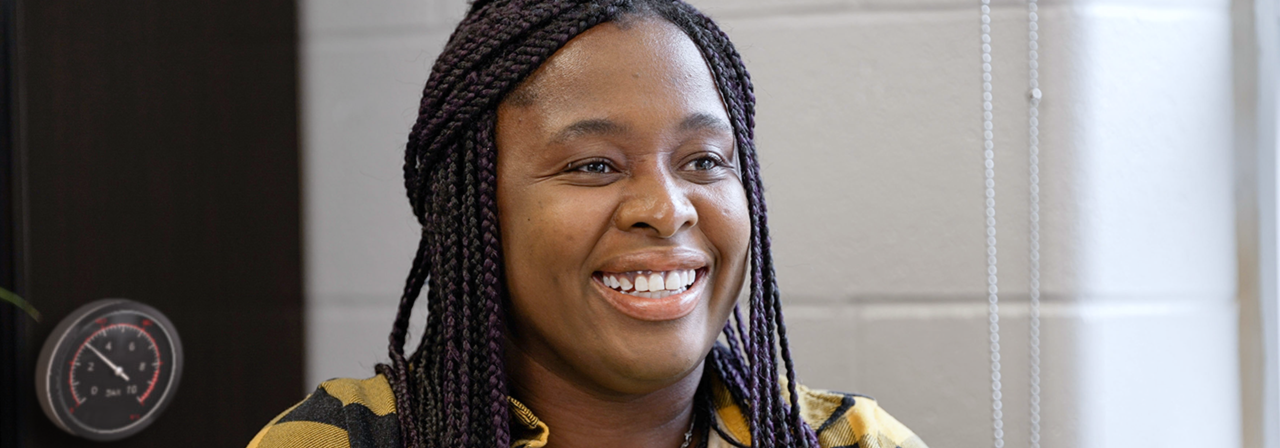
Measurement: 3 bar
